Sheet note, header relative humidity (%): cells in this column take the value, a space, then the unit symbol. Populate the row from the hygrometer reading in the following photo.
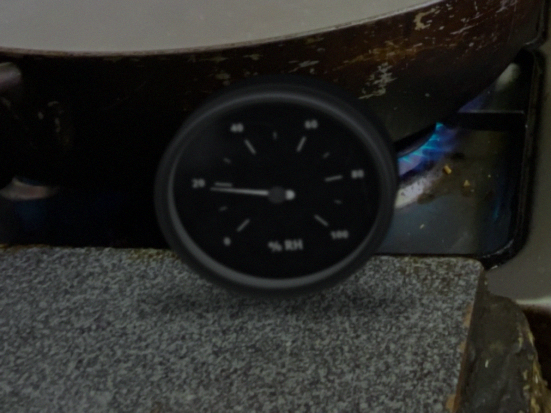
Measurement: 20 %
